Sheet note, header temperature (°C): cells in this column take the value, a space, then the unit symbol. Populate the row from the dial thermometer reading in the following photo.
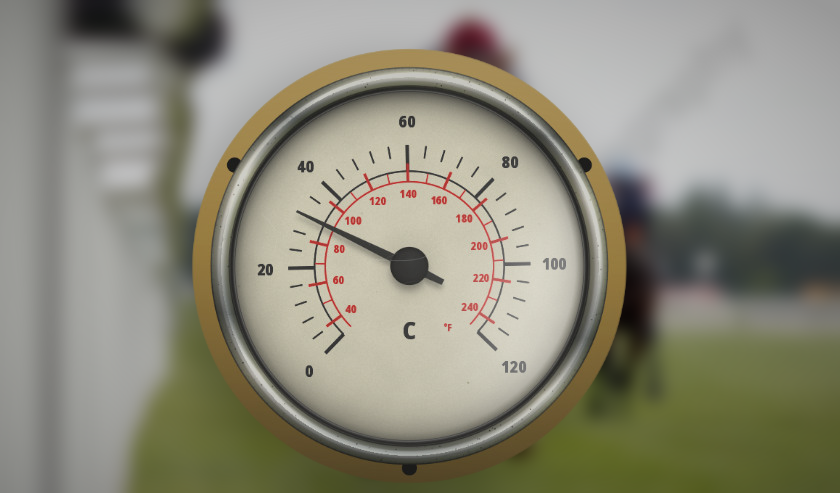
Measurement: 32 °C
